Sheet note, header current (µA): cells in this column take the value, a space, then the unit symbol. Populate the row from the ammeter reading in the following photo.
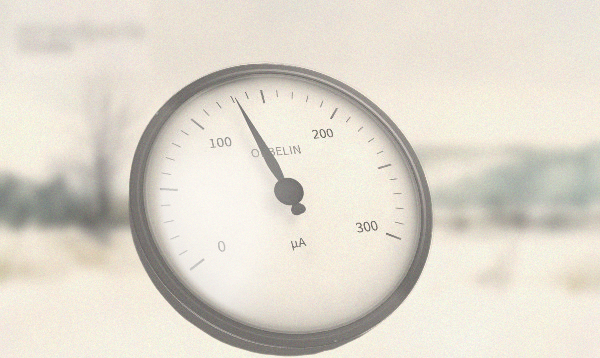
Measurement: 130 µA
